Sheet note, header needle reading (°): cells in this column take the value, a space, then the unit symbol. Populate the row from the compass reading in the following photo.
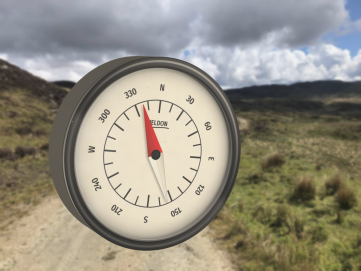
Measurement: 337.5 °
